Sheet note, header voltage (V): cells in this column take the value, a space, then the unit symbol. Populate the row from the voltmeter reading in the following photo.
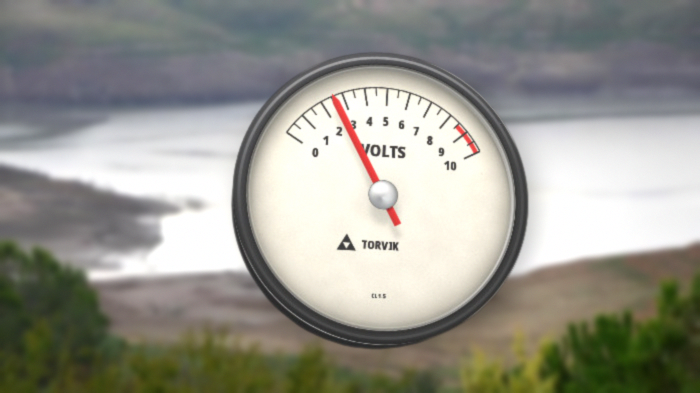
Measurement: 2.5 V
